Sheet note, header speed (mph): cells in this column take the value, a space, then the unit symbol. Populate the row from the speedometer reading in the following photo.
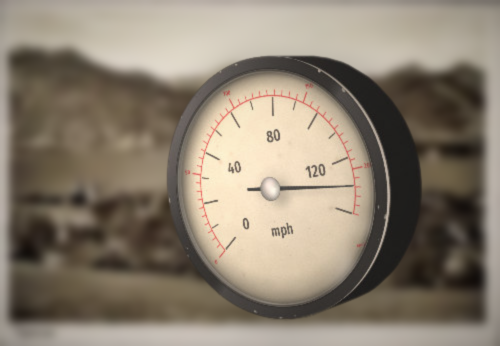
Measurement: 130 mph
